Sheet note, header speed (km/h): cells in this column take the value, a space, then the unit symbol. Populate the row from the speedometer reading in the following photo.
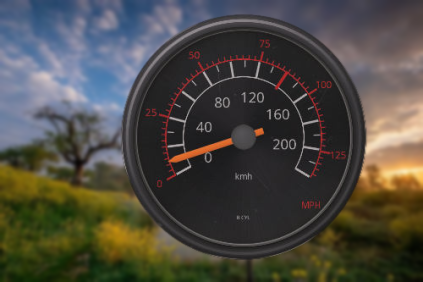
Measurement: 10 km/h
